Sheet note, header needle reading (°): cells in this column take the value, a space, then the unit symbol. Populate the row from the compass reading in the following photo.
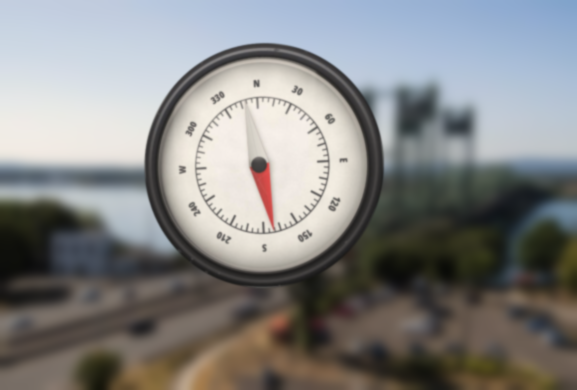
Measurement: 170 °
